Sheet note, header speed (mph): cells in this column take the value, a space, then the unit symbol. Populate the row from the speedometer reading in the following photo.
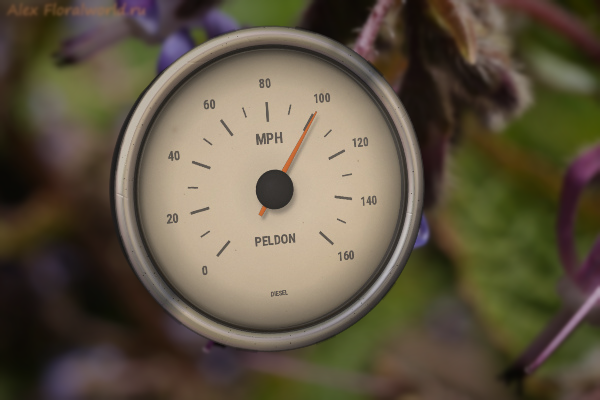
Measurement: 100 mph
